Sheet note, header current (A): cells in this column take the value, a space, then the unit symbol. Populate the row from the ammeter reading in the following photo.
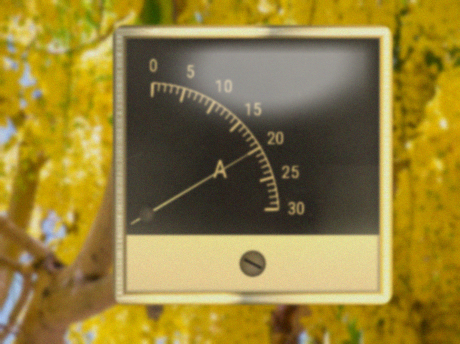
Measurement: 20 A
